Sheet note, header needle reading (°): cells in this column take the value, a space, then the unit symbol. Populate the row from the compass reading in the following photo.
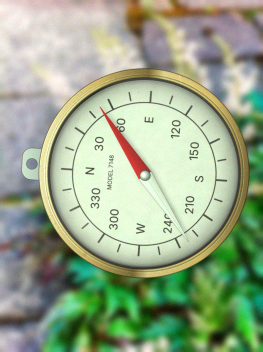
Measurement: 52.5 °
